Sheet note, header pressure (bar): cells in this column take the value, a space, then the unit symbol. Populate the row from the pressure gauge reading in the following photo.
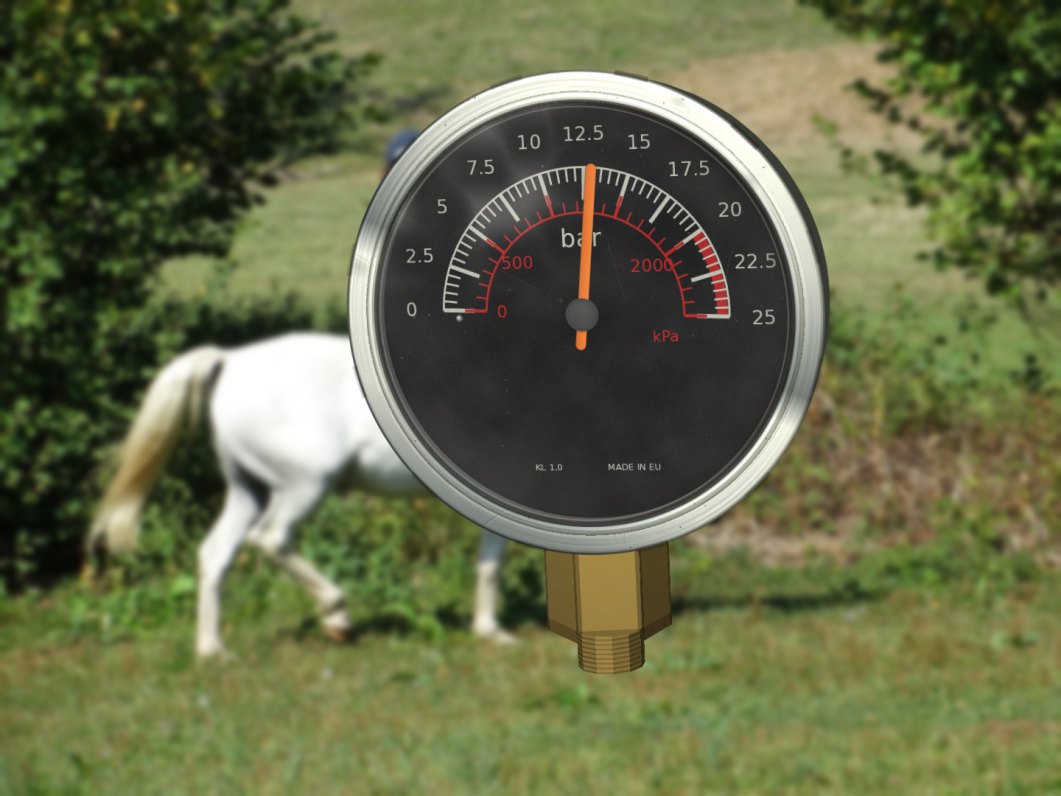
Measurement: 13 bar
